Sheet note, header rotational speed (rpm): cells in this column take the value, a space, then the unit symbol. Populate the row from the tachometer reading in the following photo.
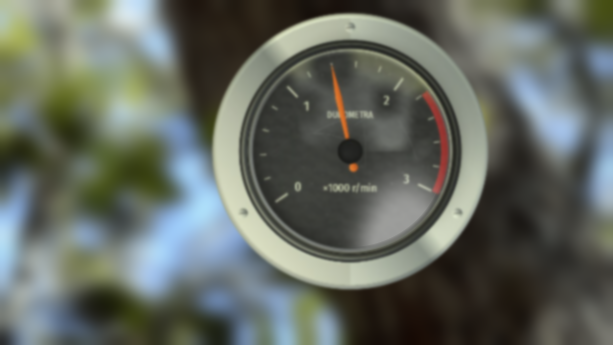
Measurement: 1400 rpm
